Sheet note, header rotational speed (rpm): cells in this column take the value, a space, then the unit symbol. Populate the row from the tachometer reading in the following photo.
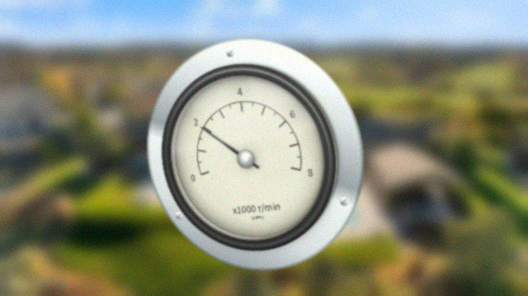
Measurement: 2000 rpm
